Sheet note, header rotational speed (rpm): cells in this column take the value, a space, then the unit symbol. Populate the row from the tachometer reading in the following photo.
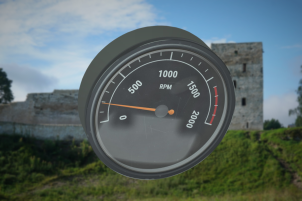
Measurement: 200 rpm
